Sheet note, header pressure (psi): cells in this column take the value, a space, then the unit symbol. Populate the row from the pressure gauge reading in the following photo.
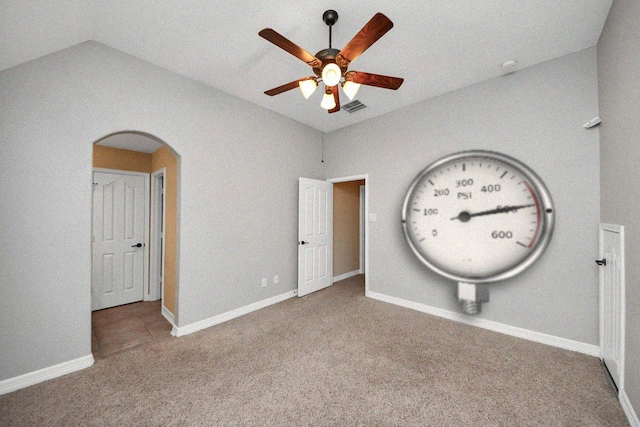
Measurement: 500 psi
